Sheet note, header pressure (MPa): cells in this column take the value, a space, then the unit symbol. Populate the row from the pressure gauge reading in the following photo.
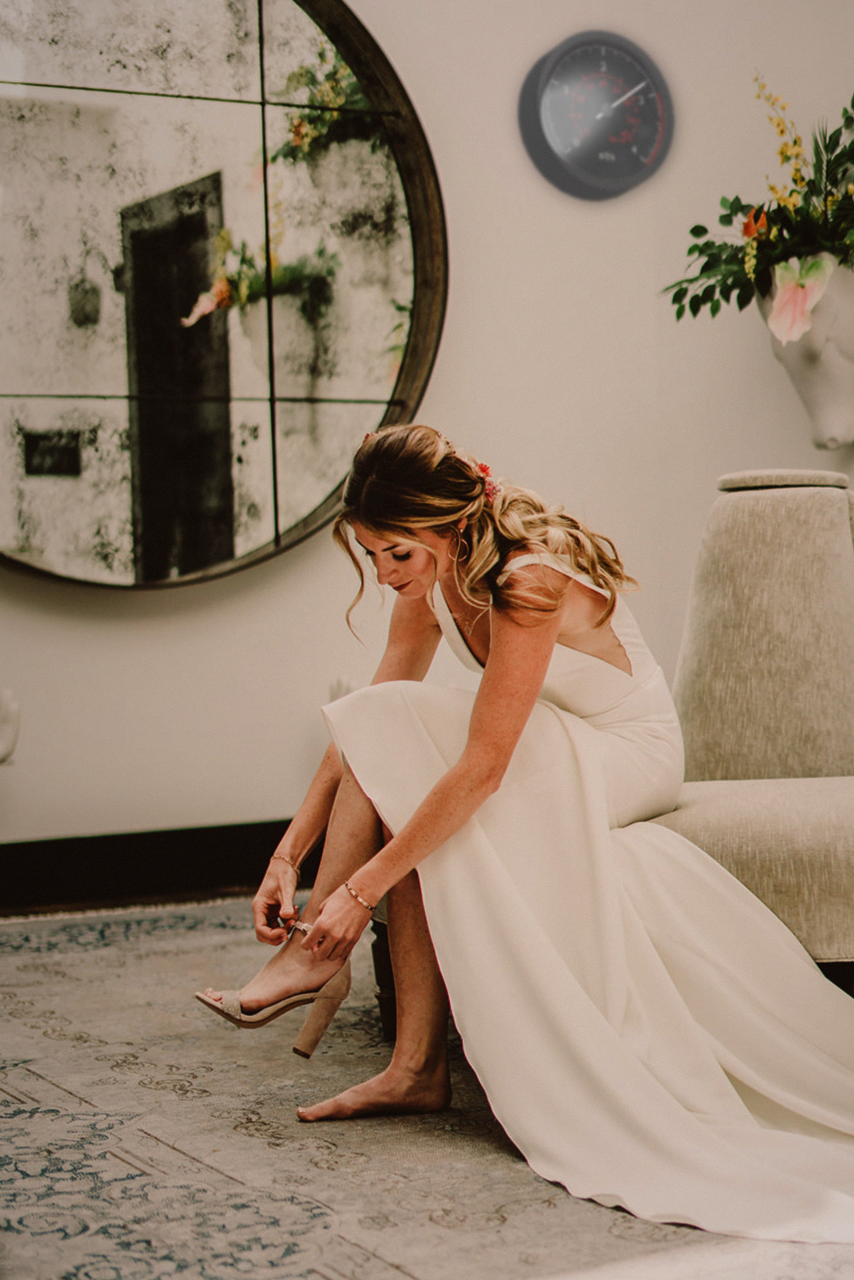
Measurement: 2.8 MPa
